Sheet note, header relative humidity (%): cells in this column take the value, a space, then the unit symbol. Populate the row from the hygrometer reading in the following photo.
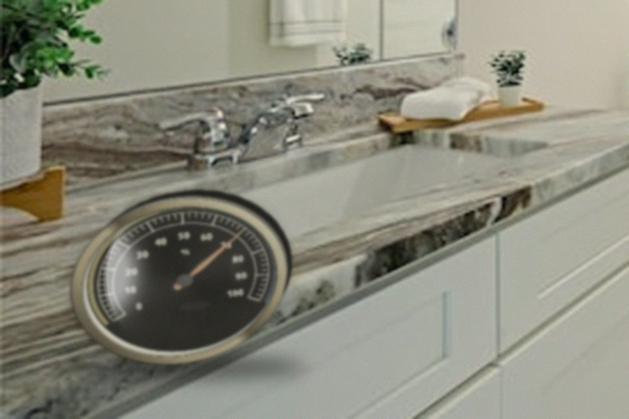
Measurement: 70 %
